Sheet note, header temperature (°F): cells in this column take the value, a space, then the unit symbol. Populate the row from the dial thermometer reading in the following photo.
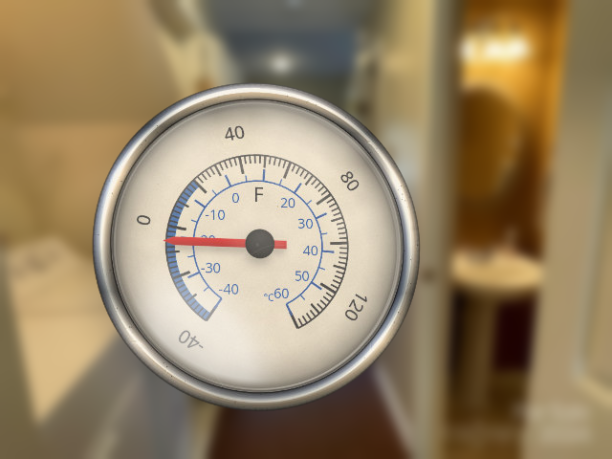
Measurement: -6 °F
